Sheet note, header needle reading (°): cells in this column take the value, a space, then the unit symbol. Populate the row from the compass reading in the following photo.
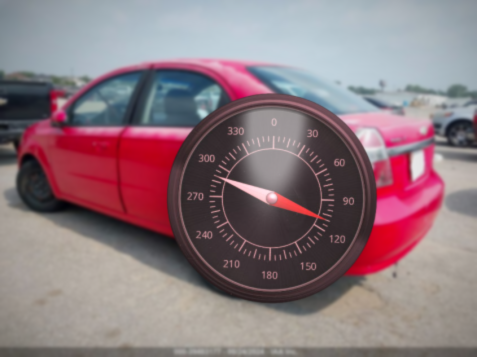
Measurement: 110 °
